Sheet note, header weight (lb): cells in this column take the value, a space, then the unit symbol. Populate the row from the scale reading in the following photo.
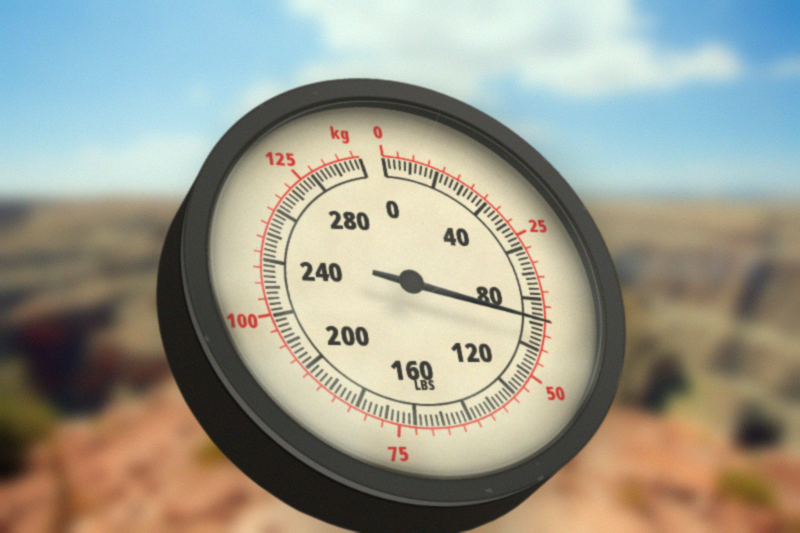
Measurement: 90 lb
